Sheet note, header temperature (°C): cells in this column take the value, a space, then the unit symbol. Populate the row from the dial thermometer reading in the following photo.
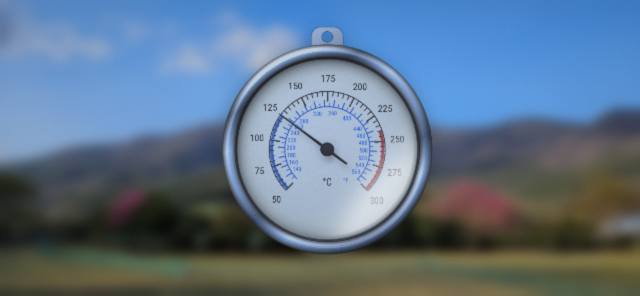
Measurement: 125 °C
